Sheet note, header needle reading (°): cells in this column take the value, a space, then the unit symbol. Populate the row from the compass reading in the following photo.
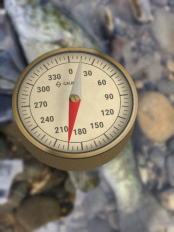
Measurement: 195 °
